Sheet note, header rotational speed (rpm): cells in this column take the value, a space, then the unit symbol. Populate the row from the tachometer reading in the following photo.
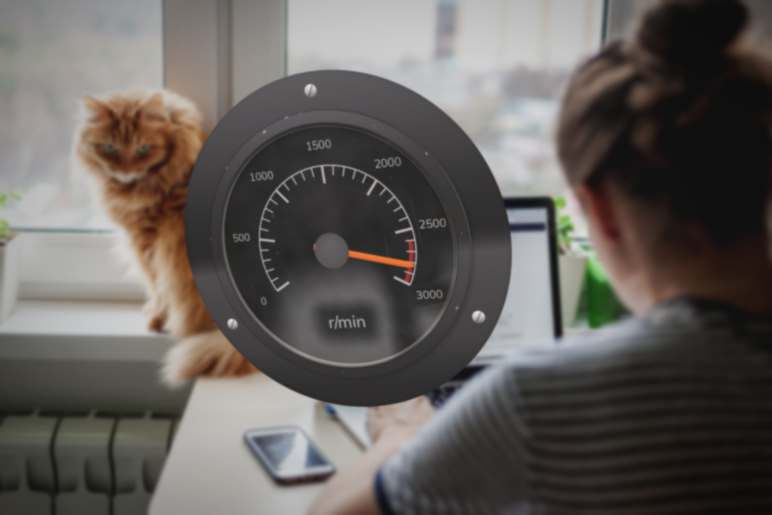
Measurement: 2800 rpm
